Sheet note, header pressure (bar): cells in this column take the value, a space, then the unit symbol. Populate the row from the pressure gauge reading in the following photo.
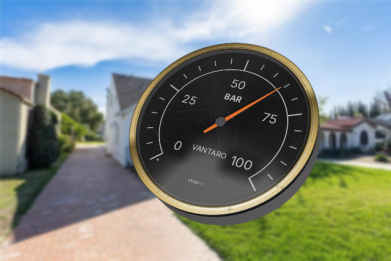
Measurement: 65 bar
